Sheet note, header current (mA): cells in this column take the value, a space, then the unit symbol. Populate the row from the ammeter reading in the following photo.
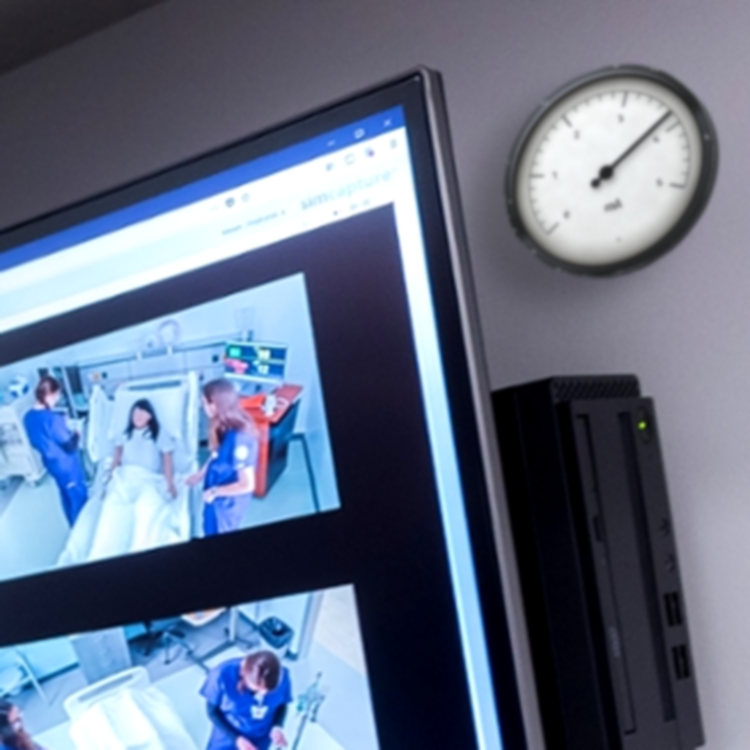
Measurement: 3.8 mA
